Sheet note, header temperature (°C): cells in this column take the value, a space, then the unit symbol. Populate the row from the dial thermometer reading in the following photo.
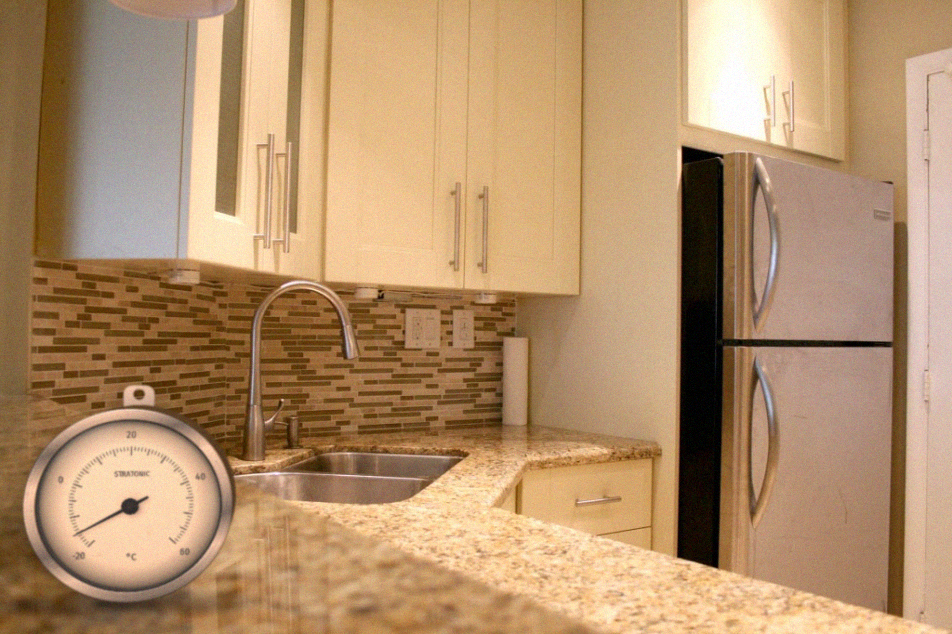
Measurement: -15 °C
